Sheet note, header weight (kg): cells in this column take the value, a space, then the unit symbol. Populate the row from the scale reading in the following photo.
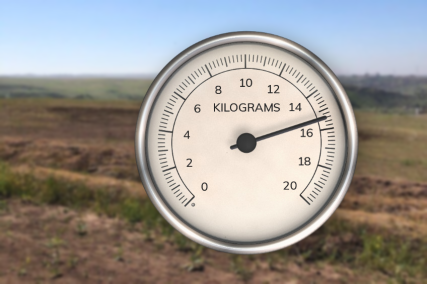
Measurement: 15.4 kg
